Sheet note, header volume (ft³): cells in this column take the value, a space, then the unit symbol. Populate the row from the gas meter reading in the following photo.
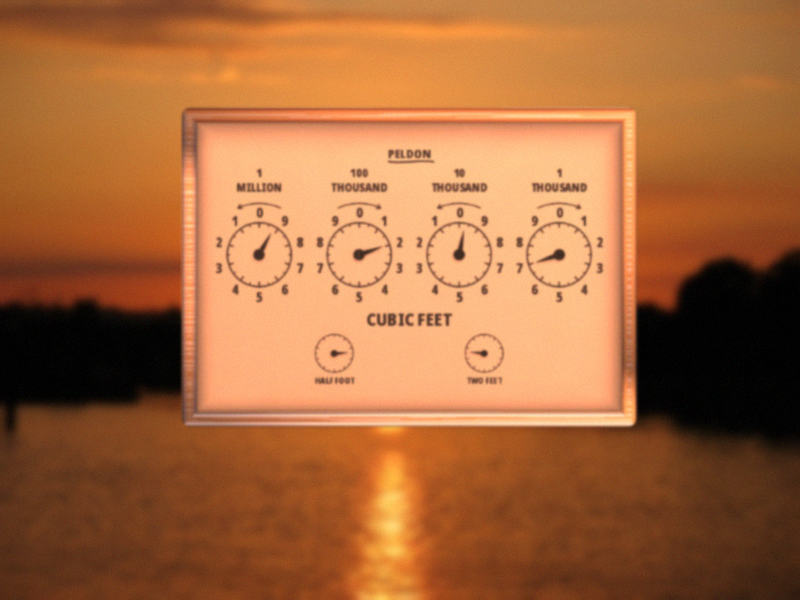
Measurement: 919700 ft³
